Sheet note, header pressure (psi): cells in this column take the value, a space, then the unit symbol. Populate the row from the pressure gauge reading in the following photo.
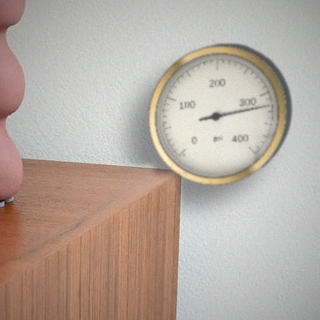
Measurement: 320 psi
